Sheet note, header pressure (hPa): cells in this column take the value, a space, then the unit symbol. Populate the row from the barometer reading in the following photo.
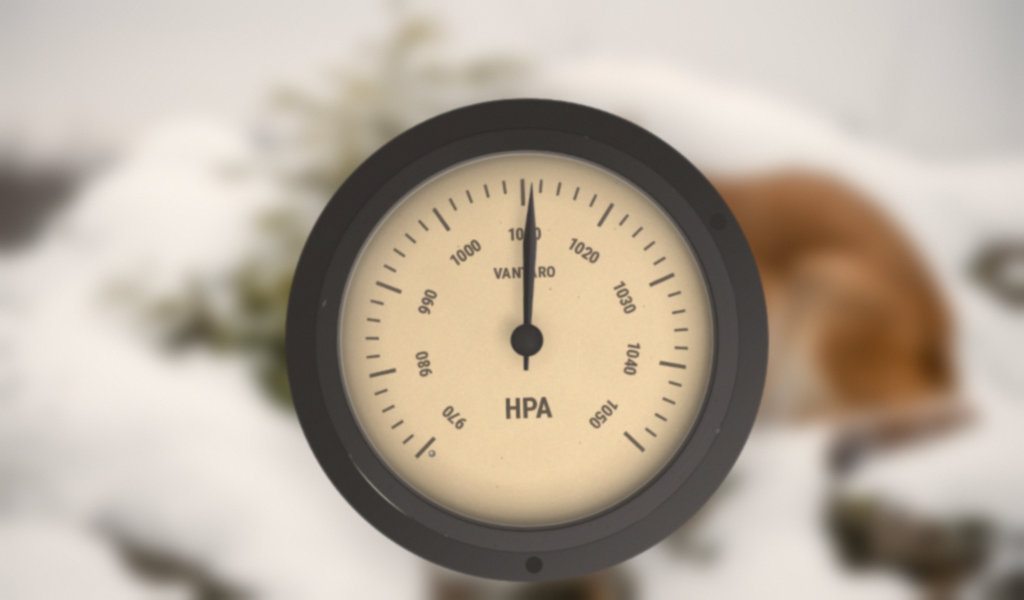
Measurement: 1011 hPa
